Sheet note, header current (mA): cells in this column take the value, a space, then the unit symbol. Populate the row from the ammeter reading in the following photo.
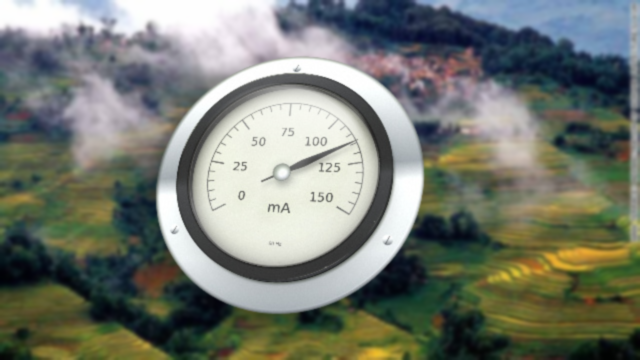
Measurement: 115 mA
